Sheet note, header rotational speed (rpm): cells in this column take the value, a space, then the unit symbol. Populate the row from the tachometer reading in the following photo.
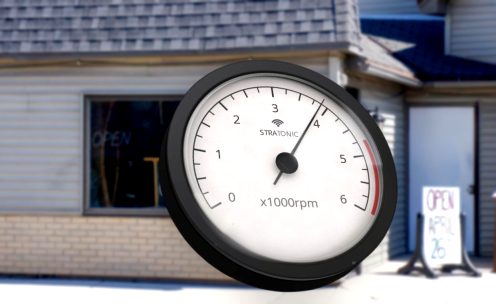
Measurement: 3875 rpm
